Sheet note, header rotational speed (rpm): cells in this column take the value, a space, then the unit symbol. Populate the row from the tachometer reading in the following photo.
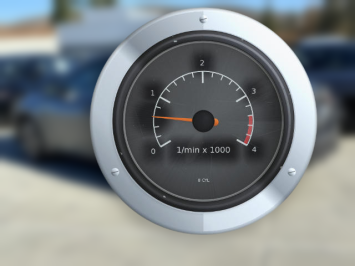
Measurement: 600 rpm
